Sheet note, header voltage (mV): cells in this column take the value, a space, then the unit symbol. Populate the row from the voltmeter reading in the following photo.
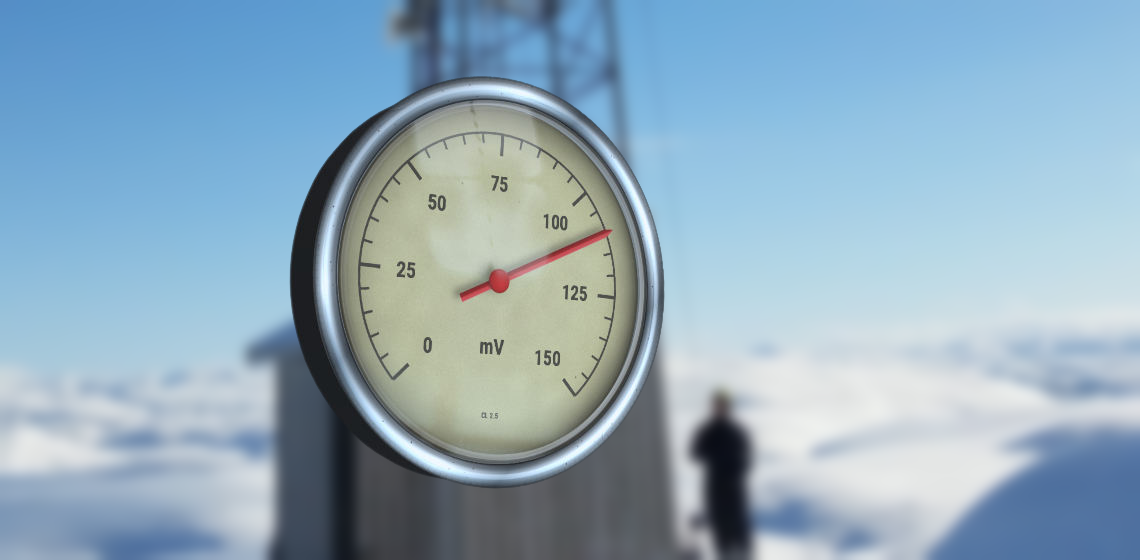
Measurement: 110 mV
